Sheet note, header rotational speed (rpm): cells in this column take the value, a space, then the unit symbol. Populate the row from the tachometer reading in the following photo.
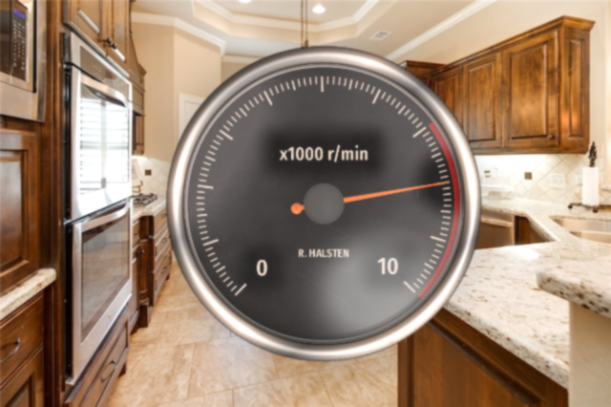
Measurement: 8000 rpm
